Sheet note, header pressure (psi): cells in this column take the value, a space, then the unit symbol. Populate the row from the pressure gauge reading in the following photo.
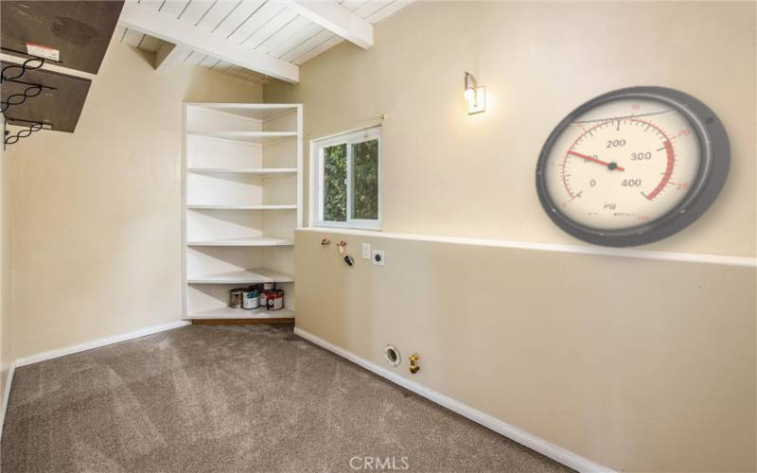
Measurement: 100 psi
